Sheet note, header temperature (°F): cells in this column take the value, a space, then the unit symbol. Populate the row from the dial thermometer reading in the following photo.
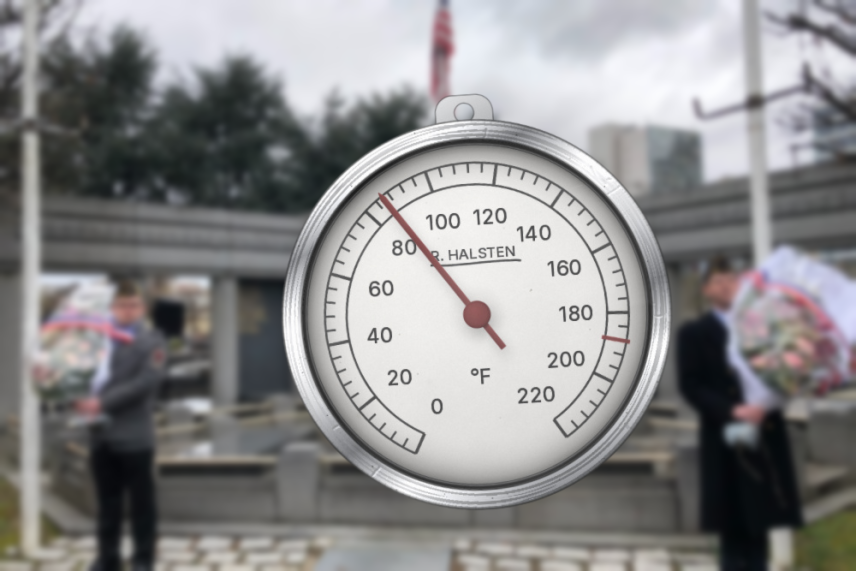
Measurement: 86 °F
